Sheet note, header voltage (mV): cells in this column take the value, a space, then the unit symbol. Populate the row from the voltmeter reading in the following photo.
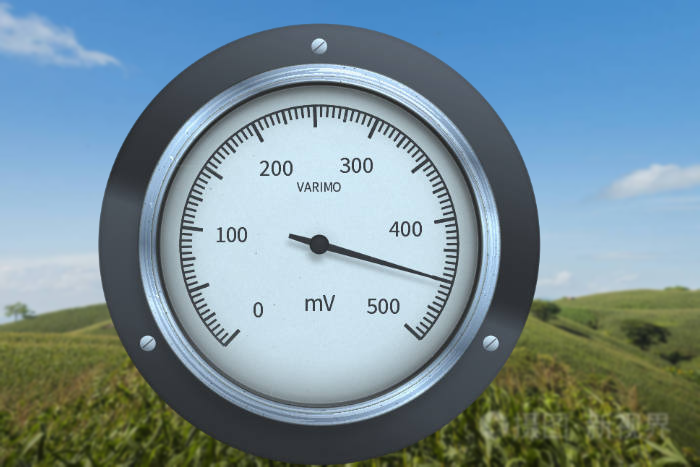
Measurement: 450 mV
